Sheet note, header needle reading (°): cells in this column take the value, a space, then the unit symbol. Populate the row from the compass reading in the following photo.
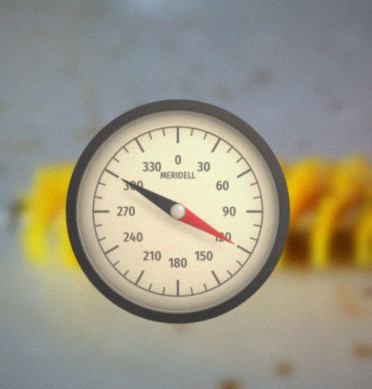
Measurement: 120 °
